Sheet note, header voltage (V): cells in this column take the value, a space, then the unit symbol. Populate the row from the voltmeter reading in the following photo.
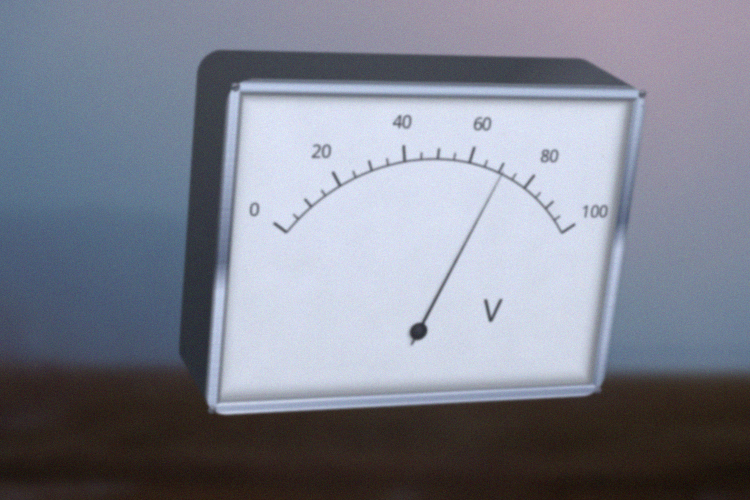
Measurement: 70 V
